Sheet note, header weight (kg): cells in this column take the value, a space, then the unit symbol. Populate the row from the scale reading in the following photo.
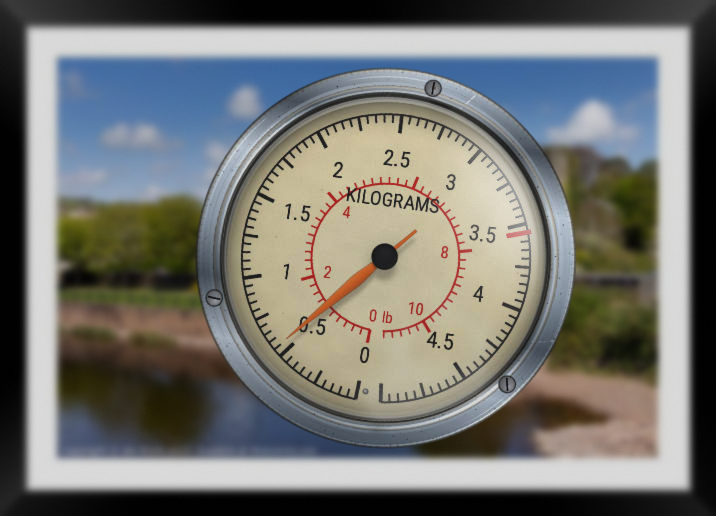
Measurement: 0.55 kg
